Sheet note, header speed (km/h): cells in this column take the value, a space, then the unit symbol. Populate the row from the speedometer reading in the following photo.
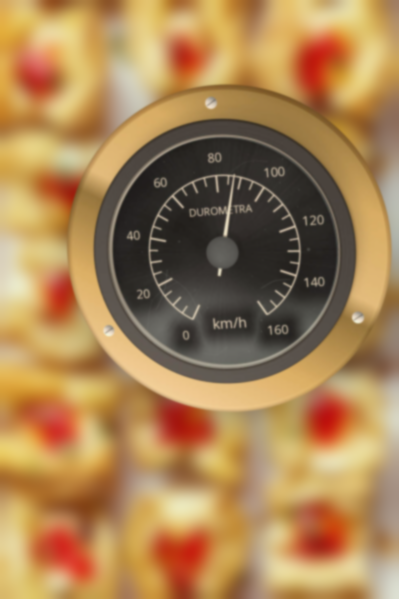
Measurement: 87.5 km/h
